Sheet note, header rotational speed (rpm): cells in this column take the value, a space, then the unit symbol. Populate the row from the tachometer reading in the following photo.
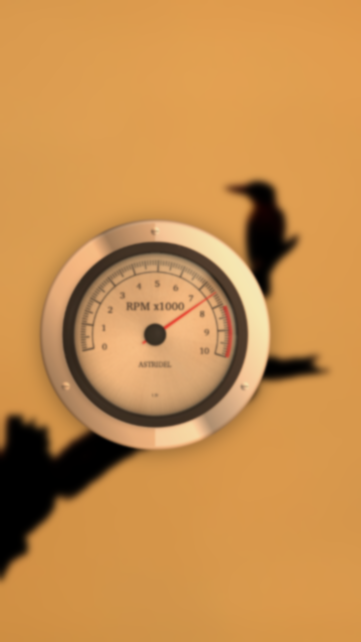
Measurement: 7500 rpm
